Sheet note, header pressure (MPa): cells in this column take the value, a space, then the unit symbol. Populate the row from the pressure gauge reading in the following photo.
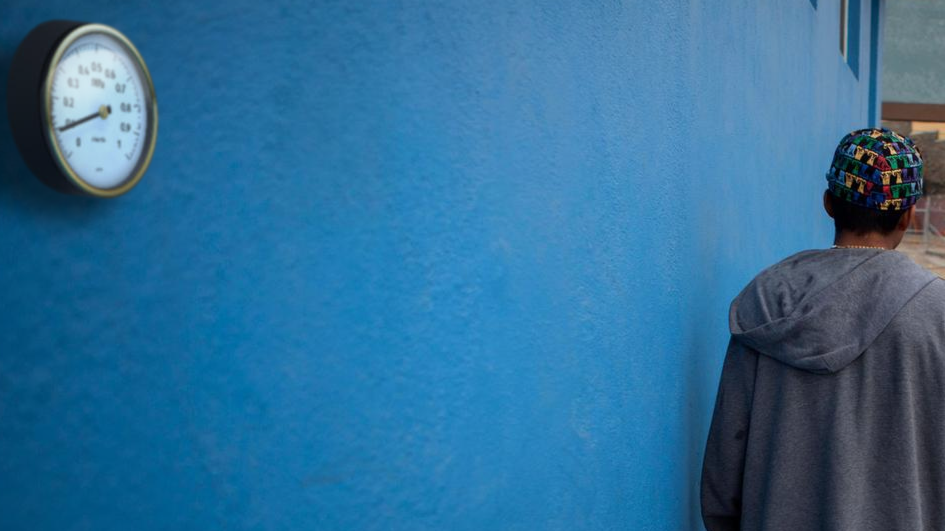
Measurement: 0.1 MPa
